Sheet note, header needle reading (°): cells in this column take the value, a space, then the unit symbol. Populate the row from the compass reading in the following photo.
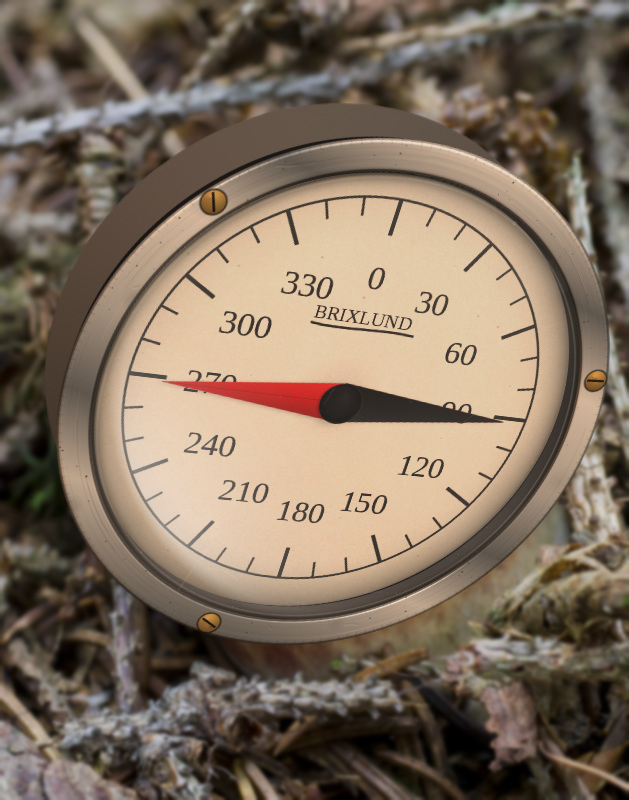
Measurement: 270 °
